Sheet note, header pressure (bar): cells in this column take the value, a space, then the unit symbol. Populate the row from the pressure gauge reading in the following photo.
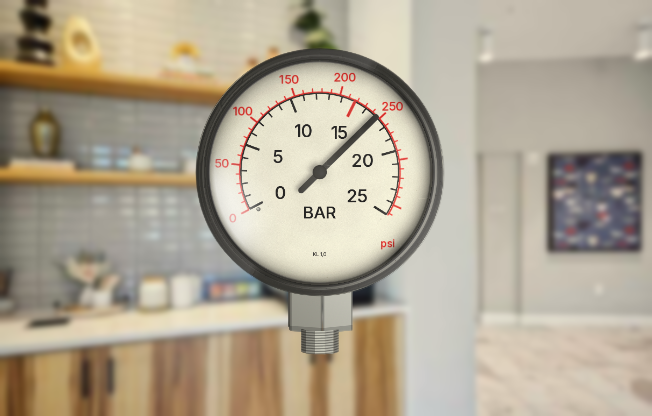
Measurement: 17 bar
